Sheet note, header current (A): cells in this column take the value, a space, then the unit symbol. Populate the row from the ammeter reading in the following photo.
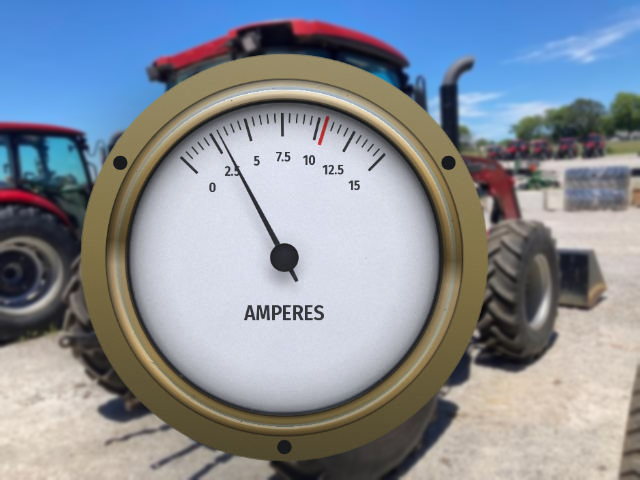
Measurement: 3 A
